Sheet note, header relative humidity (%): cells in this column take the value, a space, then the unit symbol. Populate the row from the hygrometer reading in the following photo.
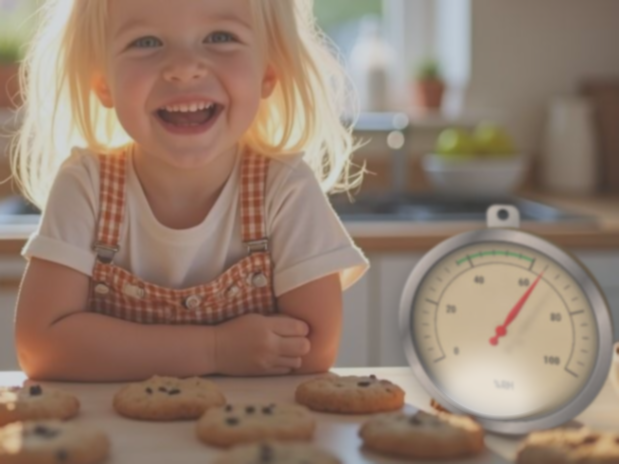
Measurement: 64 %
